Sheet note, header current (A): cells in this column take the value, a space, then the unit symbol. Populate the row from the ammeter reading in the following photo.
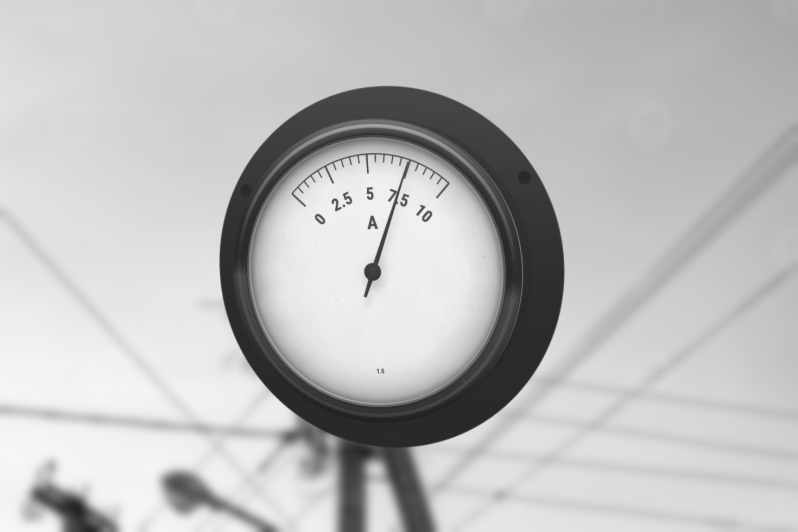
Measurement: 7.5 A
